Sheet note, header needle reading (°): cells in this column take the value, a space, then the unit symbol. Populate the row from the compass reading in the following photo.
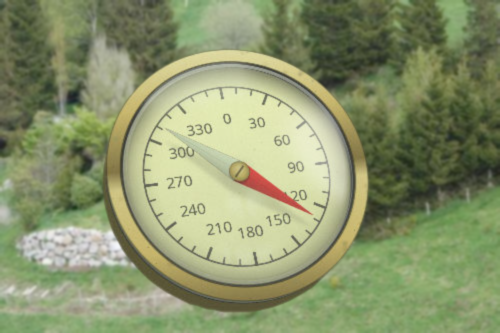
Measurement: 130 °
